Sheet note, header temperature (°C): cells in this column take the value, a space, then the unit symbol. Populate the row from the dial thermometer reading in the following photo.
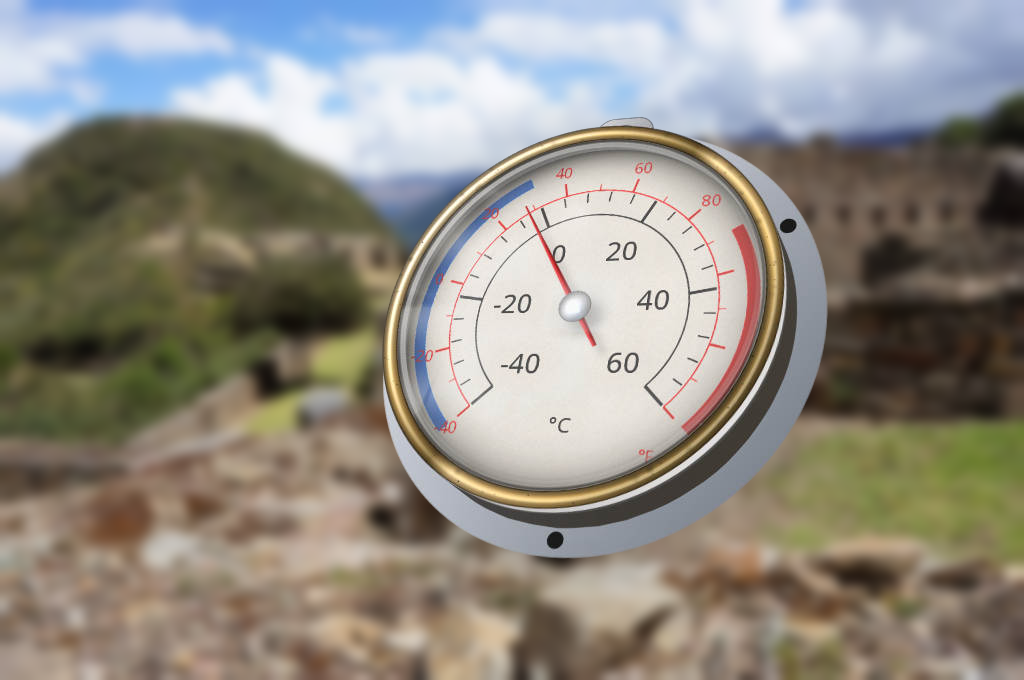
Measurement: -2 °C
